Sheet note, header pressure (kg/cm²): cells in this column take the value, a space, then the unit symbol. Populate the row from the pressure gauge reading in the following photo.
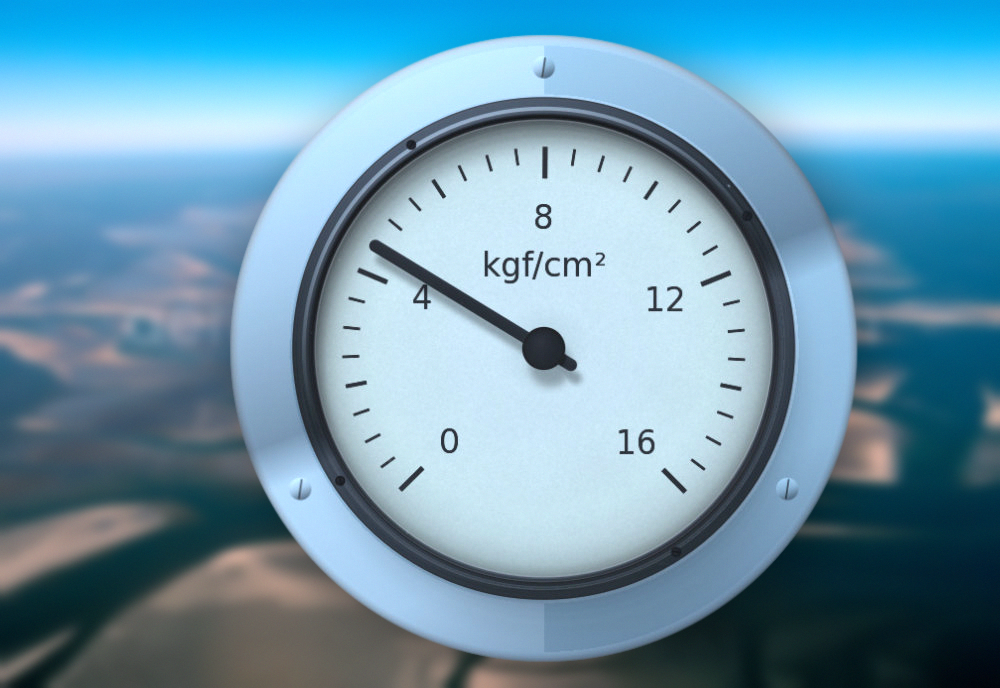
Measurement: 4.5 kg/cm²
